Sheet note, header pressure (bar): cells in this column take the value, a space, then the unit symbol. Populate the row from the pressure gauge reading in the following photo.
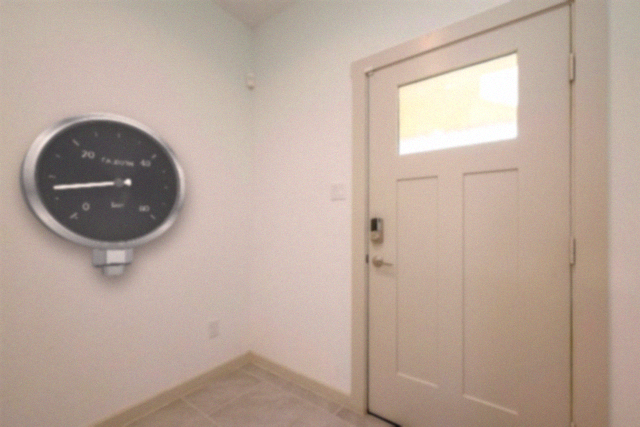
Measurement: 7.5 bar
